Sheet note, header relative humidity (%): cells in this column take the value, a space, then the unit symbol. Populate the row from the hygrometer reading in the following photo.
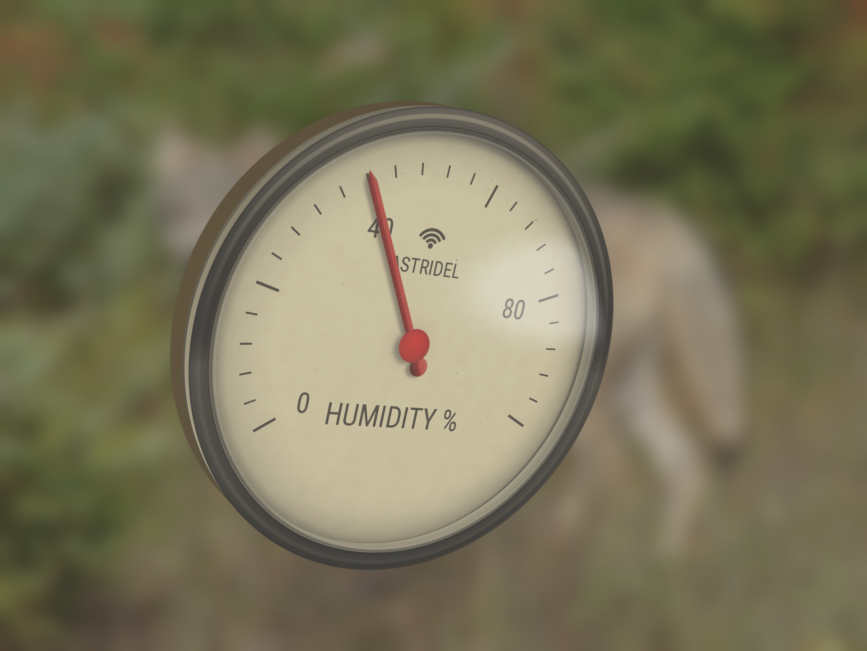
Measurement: 40 %
